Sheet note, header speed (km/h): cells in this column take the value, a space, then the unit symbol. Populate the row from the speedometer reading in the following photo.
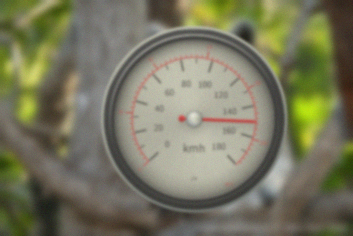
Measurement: 150 km/h
